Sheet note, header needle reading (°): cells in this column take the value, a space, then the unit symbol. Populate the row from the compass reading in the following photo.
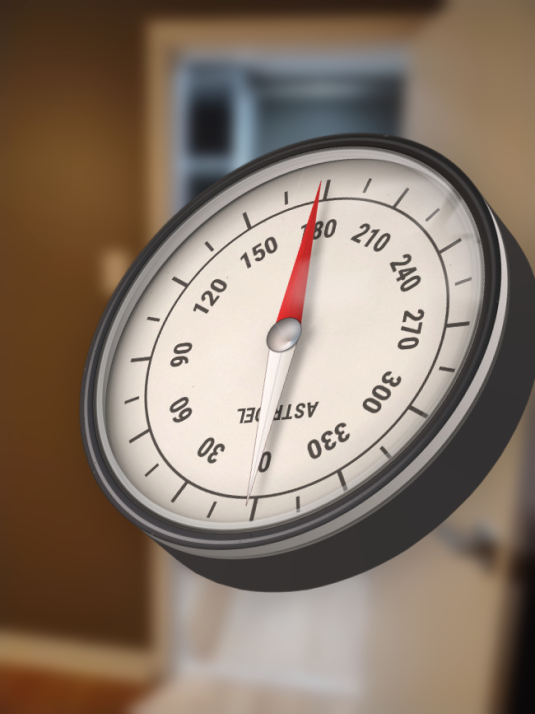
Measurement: 180 °
